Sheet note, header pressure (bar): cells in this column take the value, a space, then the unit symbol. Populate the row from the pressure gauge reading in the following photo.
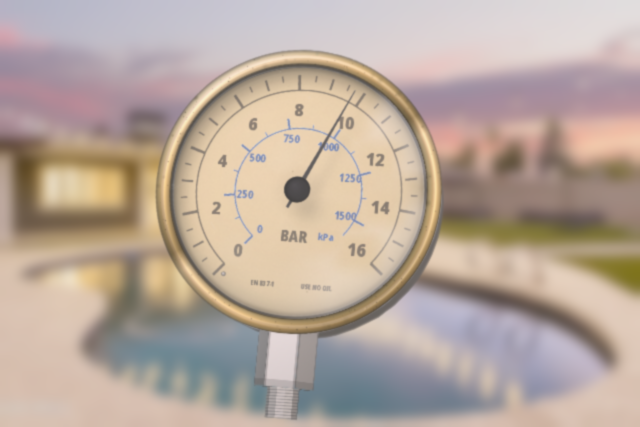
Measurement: 9.75 bar
